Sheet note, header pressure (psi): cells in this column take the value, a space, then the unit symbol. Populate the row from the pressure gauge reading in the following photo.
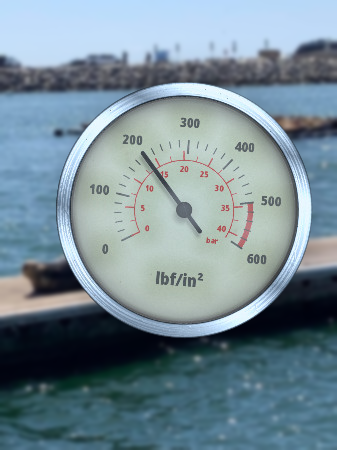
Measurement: 200 psi
